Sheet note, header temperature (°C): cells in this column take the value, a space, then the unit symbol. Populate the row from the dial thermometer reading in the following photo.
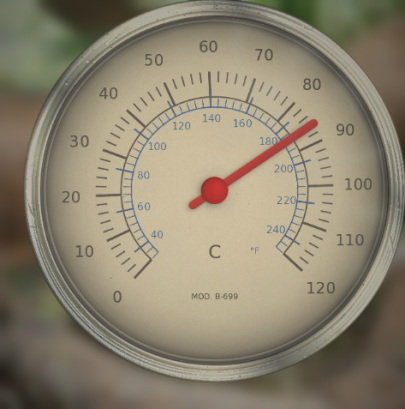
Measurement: 86 °C
